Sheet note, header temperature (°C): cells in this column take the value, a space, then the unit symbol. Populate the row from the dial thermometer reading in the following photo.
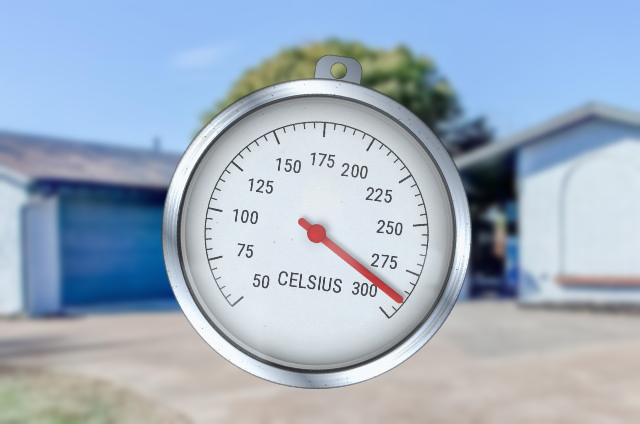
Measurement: 290 °C
